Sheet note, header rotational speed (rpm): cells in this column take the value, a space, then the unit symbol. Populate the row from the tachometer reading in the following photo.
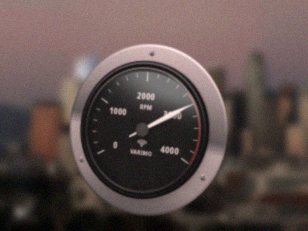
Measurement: 3000 rpm
